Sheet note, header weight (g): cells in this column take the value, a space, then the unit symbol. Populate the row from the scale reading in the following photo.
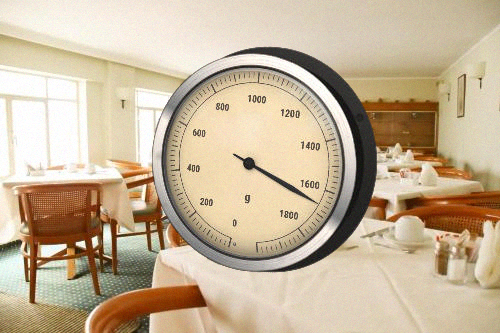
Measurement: 1660 g
